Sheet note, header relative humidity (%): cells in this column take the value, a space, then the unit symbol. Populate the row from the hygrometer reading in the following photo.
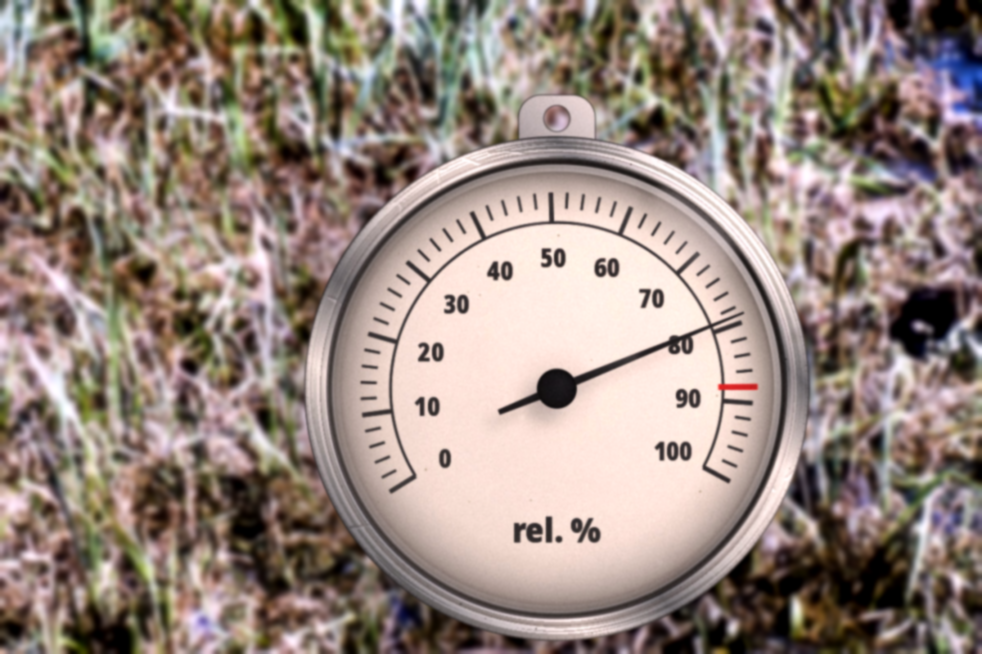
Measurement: 79 %
